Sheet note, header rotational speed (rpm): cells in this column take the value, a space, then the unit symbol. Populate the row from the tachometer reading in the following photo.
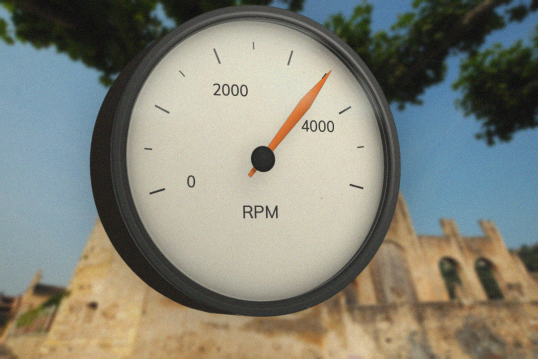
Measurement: 3500 rpm
